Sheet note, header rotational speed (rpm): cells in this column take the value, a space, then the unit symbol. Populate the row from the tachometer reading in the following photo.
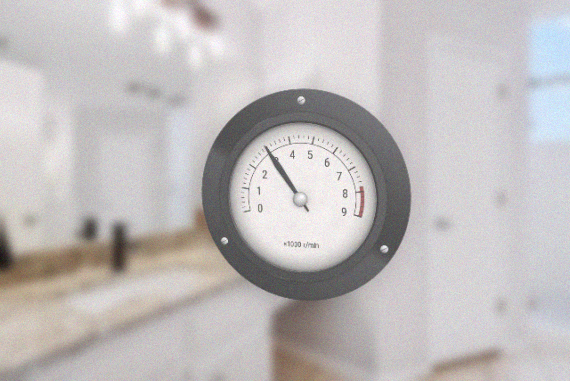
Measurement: 3000 rpm
